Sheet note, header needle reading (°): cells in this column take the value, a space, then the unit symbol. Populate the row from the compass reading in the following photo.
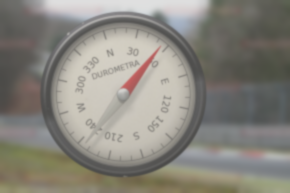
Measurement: 55 °
